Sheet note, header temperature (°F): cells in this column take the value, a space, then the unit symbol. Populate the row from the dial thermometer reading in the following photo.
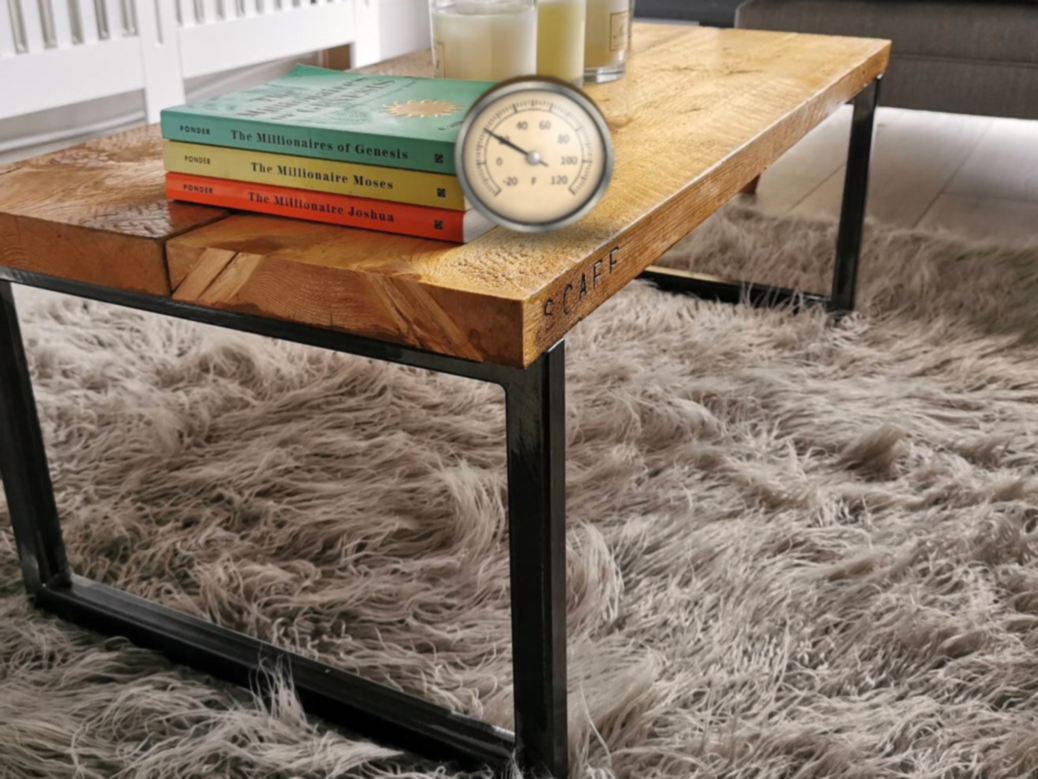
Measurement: 20 °F
